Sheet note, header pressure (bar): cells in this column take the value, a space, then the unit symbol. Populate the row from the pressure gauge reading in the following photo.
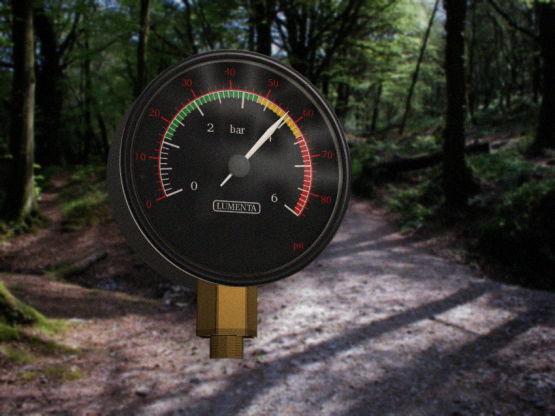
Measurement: 3.9 bar
